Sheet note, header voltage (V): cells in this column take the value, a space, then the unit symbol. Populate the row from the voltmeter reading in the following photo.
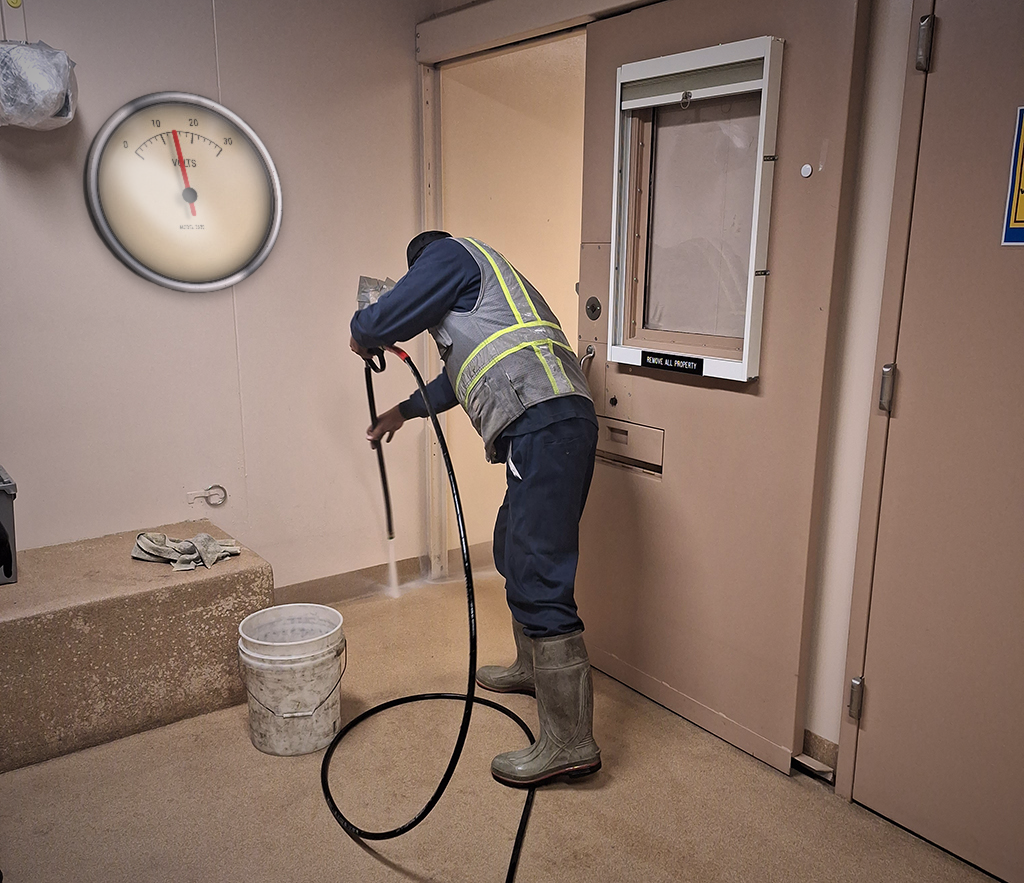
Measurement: 14 V
